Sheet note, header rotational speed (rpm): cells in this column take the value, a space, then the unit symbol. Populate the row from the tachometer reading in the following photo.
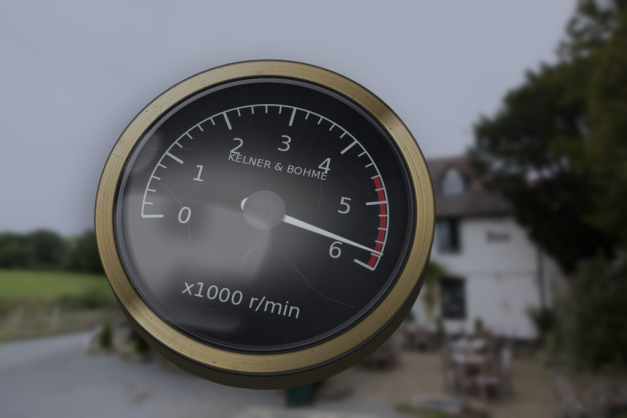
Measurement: 5800 rpm
